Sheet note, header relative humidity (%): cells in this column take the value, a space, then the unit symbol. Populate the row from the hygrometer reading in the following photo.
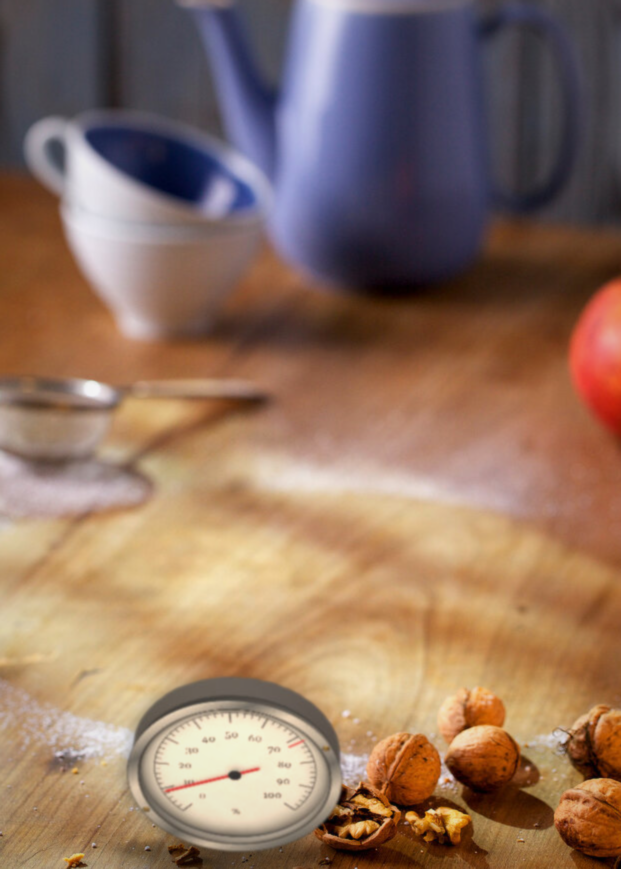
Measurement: 10 %
